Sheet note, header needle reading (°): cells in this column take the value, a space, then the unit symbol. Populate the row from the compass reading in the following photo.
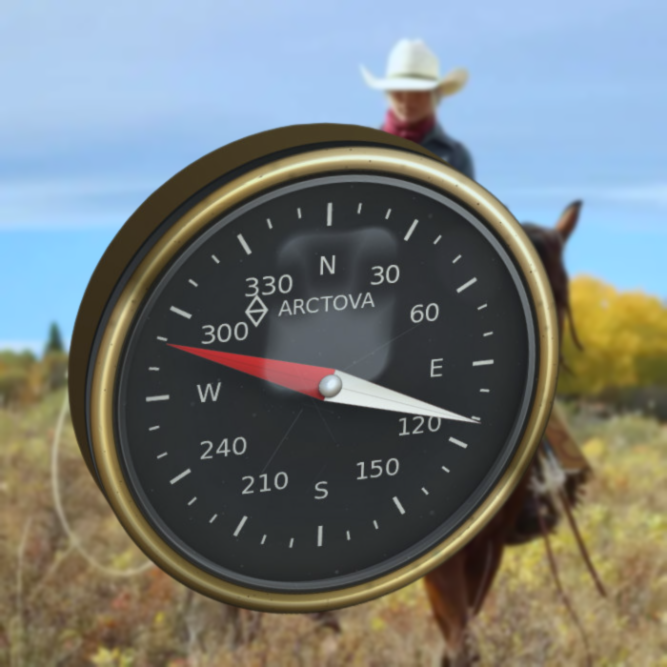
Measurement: 290 °
